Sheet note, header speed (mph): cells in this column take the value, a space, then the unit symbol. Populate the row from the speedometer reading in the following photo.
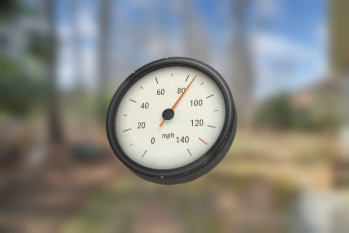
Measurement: 85 mph
